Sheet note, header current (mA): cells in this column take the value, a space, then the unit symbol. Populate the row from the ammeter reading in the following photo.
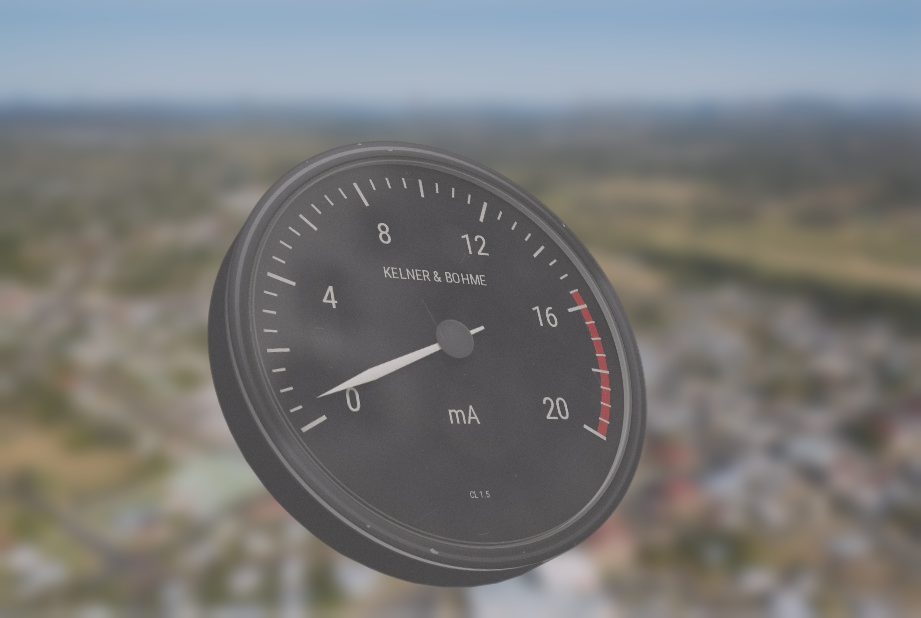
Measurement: 0.5 mA
